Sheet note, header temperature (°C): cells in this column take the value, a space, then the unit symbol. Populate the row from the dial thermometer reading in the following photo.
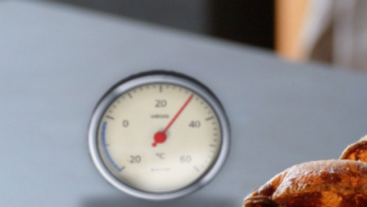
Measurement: 30 °C
